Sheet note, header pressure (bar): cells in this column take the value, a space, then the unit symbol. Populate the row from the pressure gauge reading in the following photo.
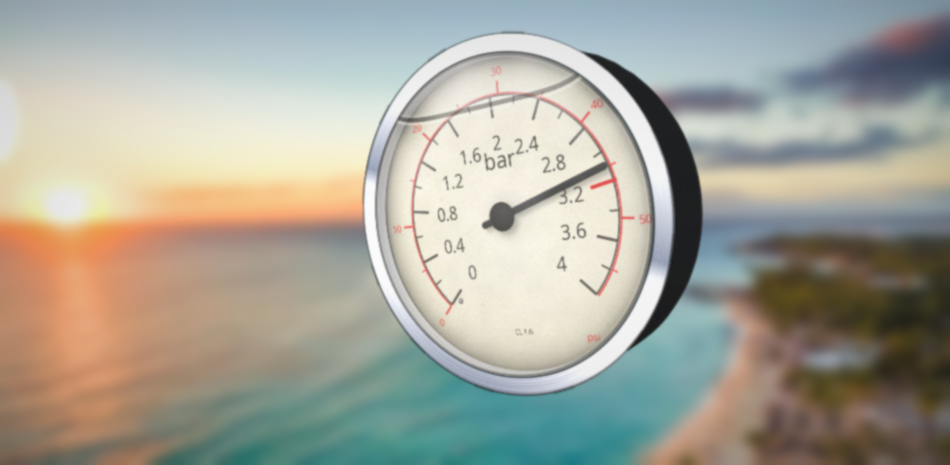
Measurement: 3.1 bar
